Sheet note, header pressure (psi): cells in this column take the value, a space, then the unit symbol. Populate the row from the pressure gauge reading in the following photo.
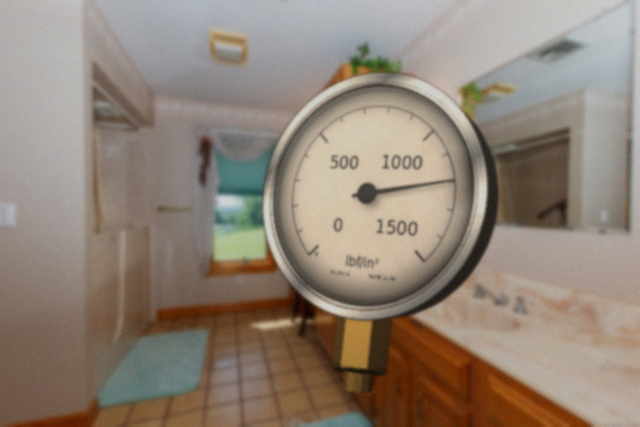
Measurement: 1200 psi
